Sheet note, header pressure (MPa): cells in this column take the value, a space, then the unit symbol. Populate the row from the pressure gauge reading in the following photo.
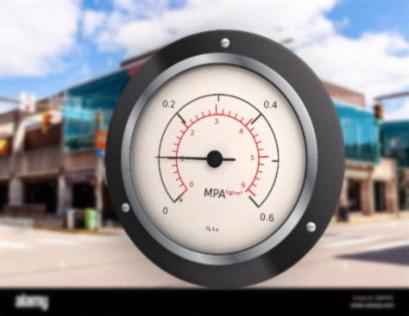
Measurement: 0.1 MPa
